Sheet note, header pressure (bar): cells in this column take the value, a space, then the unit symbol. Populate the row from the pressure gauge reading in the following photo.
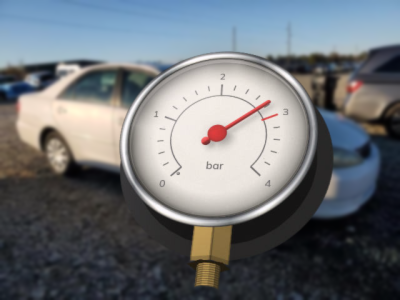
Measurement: 2.8 bar
